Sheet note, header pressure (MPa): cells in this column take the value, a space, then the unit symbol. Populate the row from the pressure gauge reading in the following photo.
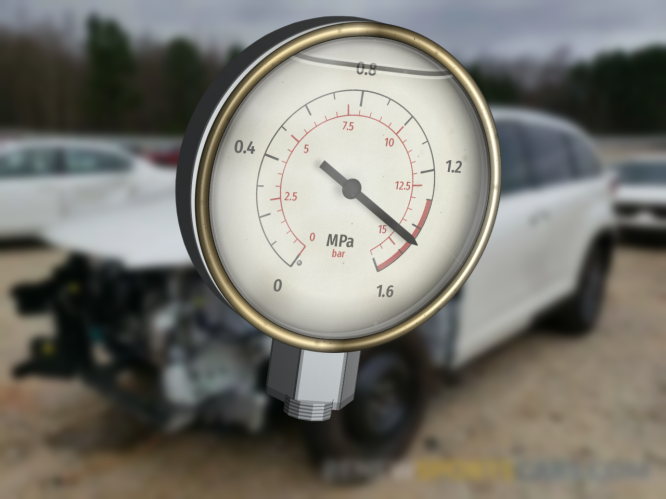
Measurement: 1.45 MPa
